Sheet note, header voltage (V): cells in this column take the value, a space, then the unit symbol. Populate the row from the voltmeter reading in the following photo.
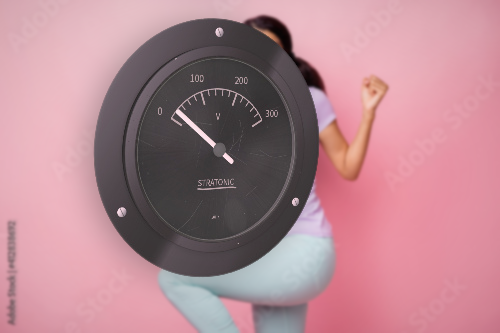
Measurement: 20 V
